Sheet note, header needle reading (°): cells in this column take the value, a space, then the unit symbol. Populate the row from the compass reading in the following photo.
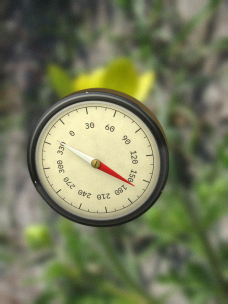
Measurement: 160 °
